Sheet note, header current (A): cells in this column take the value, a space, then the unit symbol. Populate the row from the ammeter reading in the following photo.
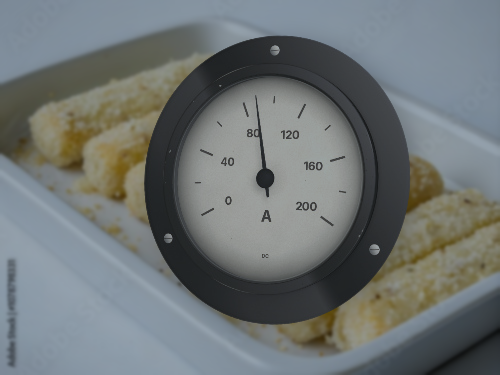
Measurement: 90 A
